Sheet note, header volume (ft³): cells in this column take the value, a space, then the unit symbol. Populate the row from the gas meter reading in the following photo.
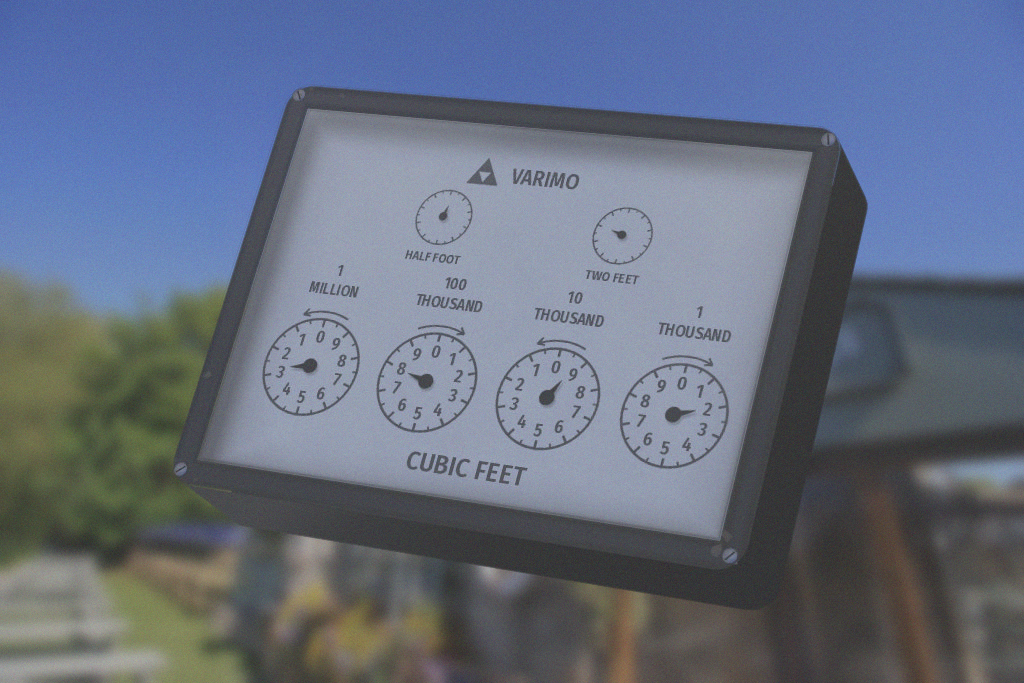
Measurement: 279200 ft³
